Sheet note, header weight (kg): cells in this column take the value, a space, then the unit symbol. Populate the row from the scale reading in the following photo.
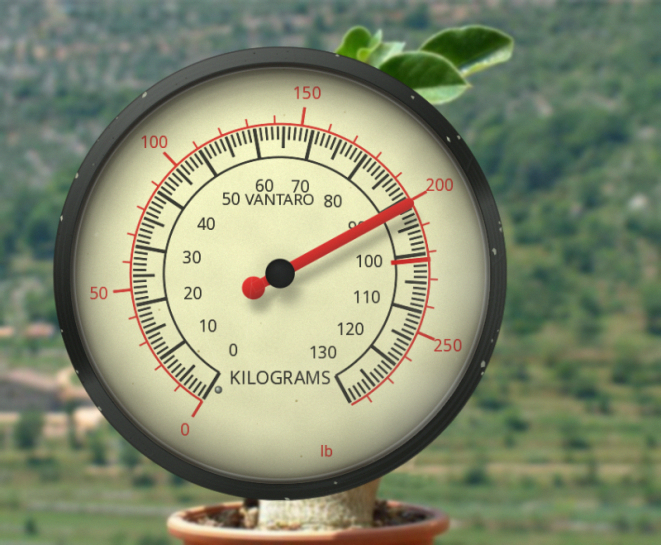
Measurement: 91 kg
